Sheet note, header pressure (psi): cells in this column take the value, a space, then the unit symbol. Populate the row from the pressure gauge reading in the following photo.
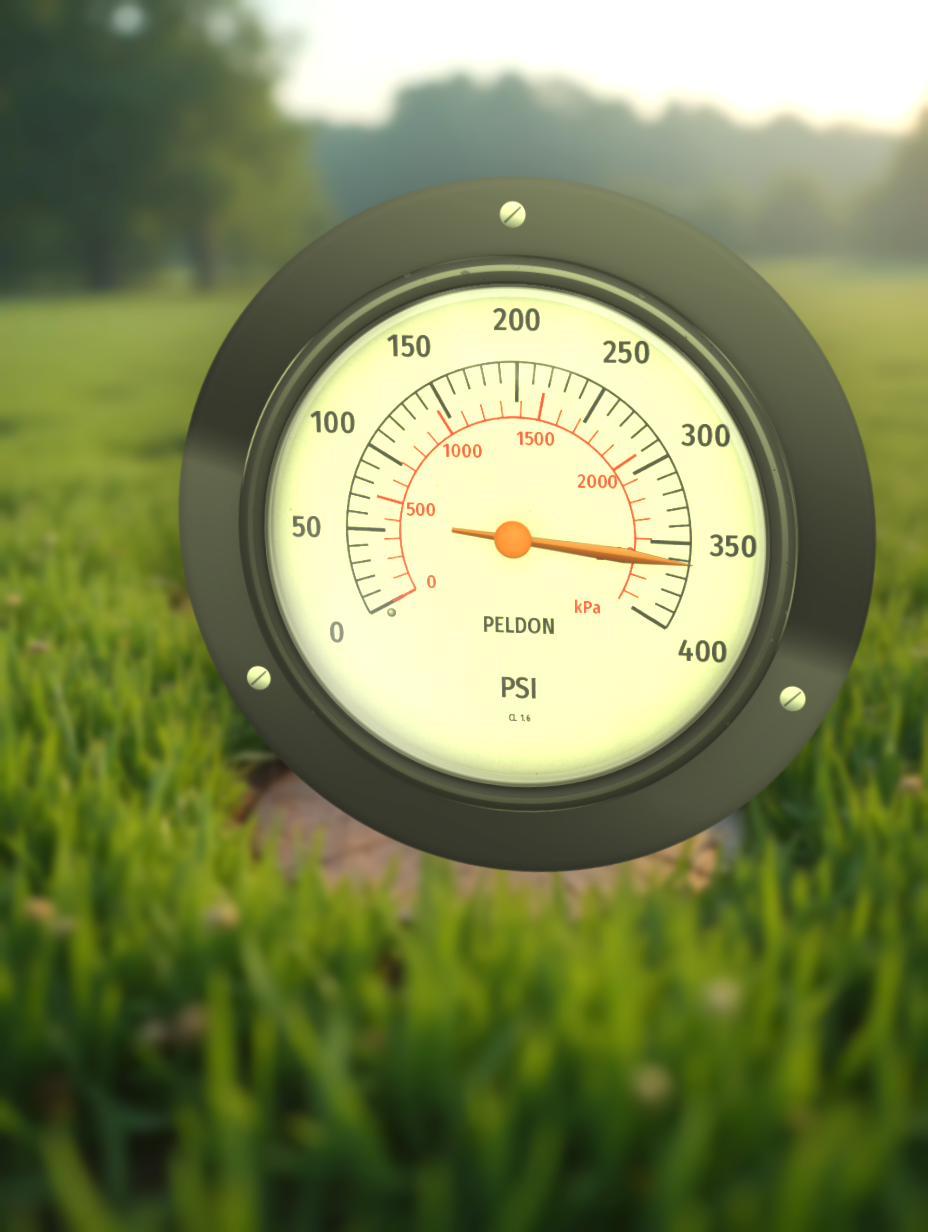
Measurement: 360 psi
